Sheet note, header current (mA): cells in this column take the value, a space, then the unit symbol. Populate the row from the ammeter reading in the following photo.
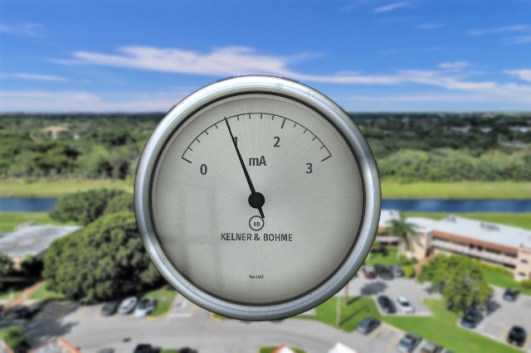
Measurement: 1 mA
